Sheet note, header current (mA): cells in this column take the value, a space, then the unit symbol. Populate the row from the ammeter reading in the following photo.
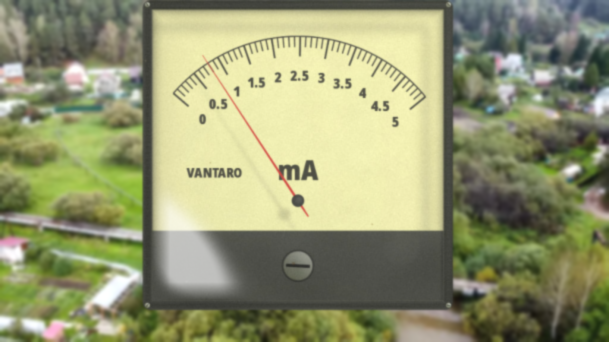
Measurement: 0.8 mA
